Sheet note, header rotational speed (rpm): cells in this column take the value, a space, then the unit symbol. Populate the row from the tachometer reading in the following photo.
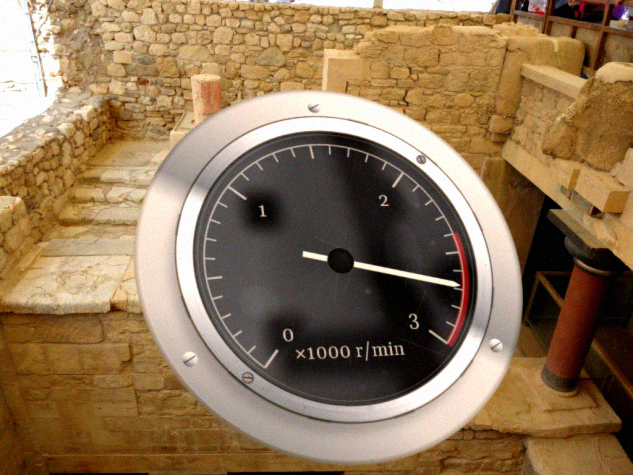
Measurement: 2700 rpm
